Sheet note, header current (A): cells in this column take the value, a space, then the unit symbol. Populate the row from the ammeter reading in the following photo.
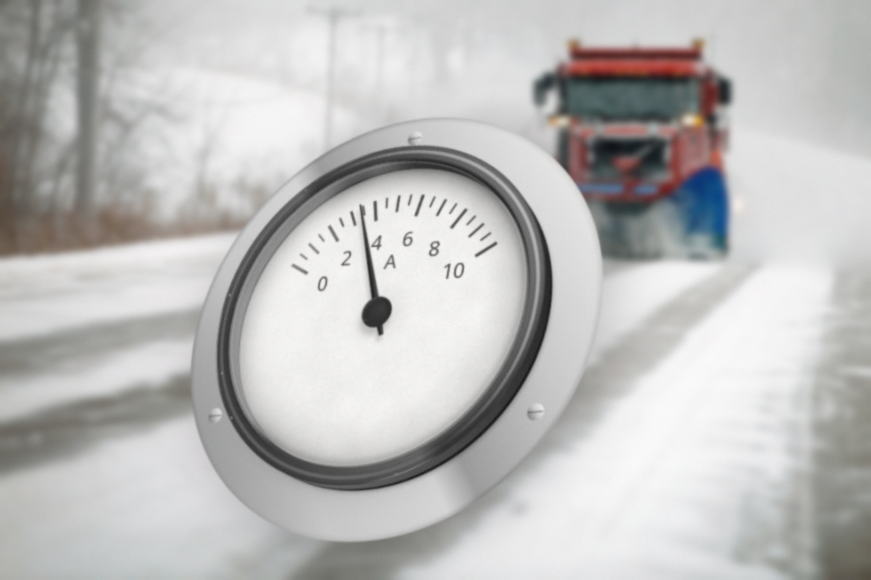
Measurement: 3.5 A
